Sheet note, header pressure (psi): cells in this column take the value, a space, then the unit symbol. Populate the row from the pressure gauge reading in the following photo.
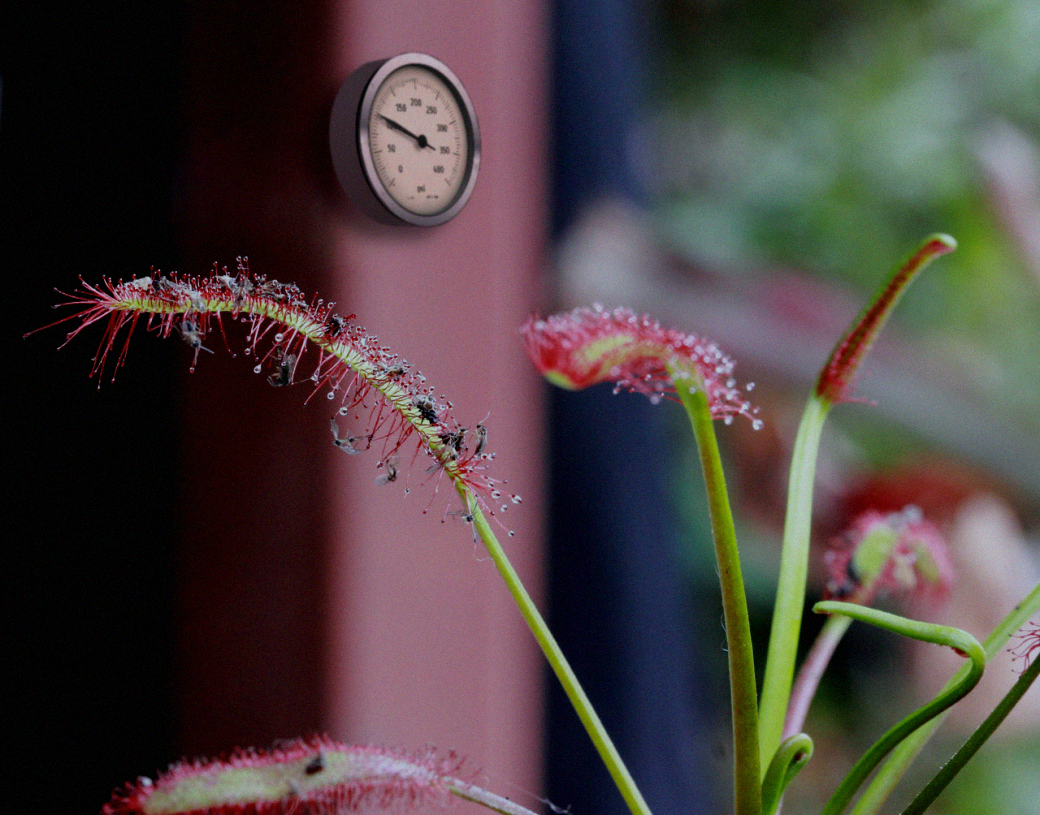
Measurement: 100 psi
